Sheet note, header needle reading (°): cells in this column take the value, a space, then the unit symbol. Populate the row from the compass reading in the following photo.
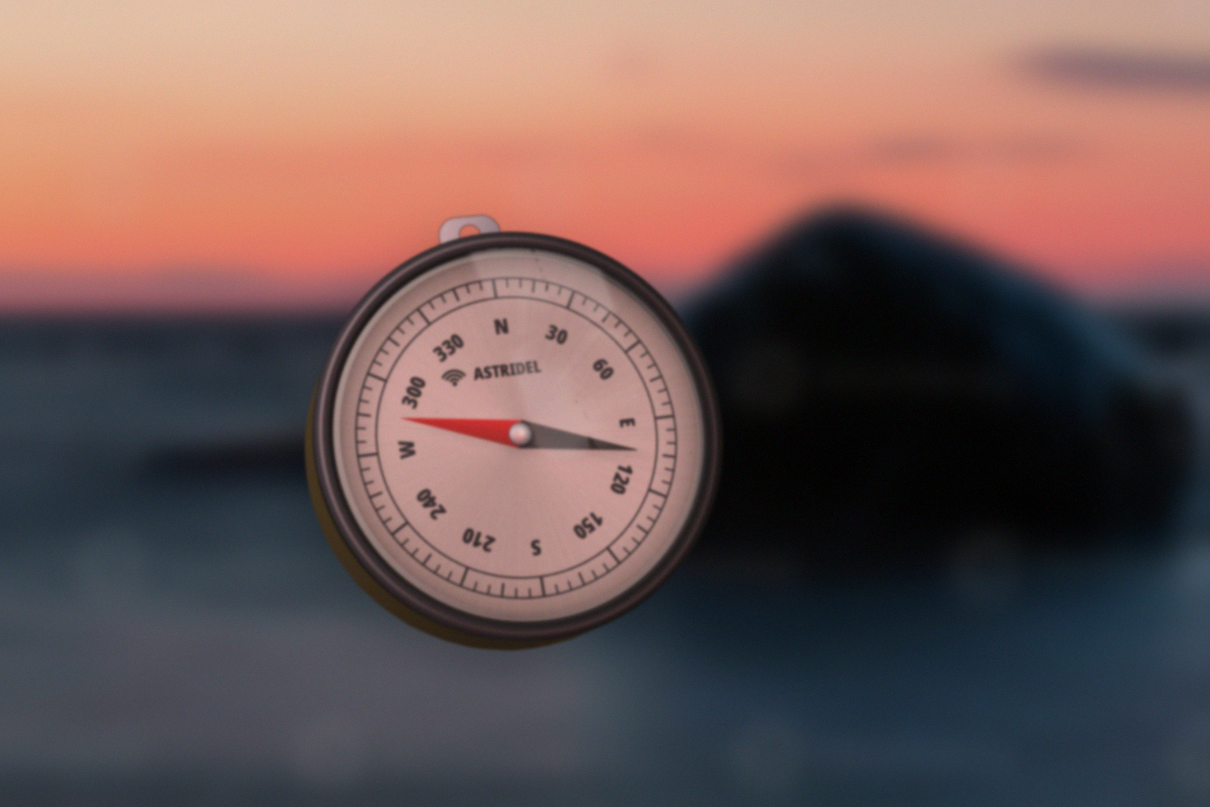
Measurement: 285 °
